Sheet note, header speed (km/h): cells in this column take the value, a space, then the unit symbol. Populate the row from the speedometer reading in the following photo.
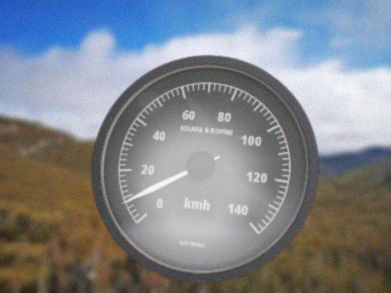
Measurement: 8 km/h
